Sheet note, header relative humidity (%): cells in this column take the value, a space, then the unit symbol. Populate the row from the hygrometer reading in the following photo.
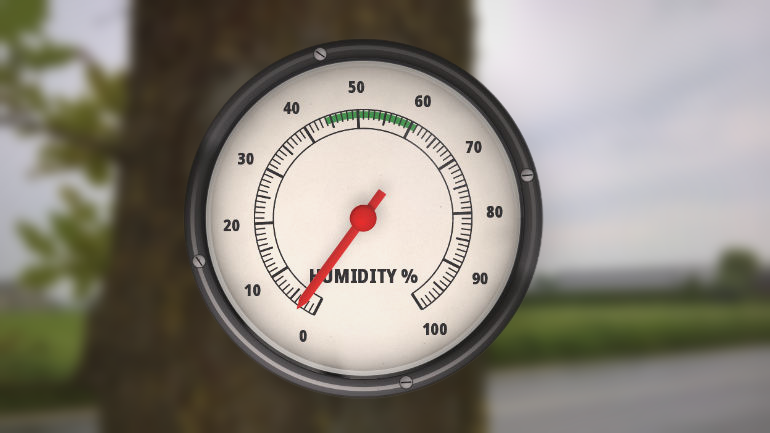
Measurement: 3 %
